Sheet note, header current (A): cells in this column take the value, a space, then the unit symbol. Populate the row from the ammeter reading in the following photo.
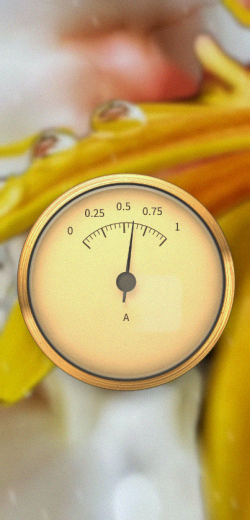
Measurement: 0.6 A
